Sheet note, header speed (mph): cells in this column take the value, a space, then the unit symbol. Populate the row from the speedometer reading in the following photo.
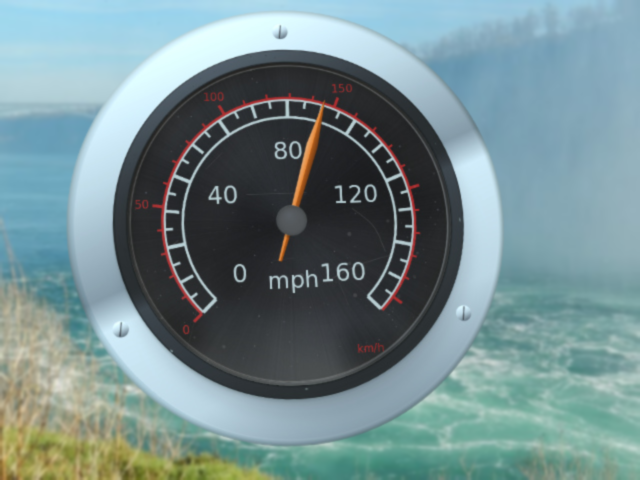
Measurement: 90 mph
